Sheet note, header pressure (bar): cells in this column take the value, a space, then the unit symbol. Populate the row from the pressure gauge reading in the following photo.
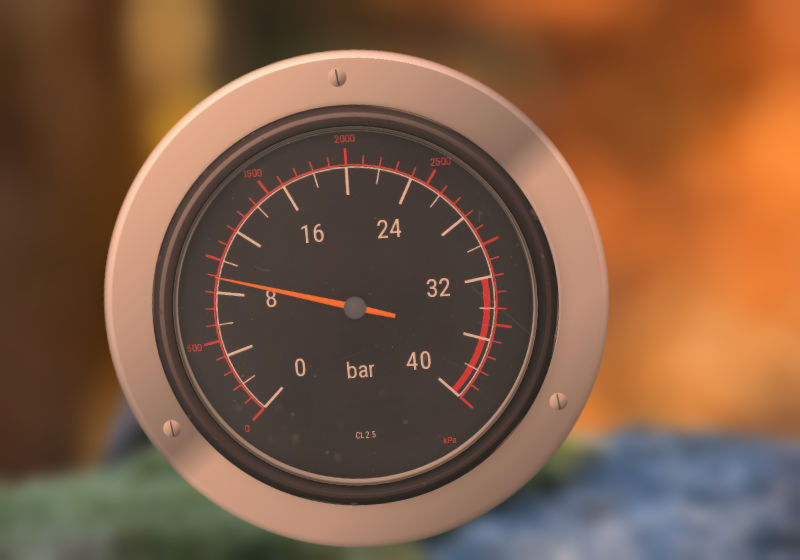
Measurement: 9 bar
